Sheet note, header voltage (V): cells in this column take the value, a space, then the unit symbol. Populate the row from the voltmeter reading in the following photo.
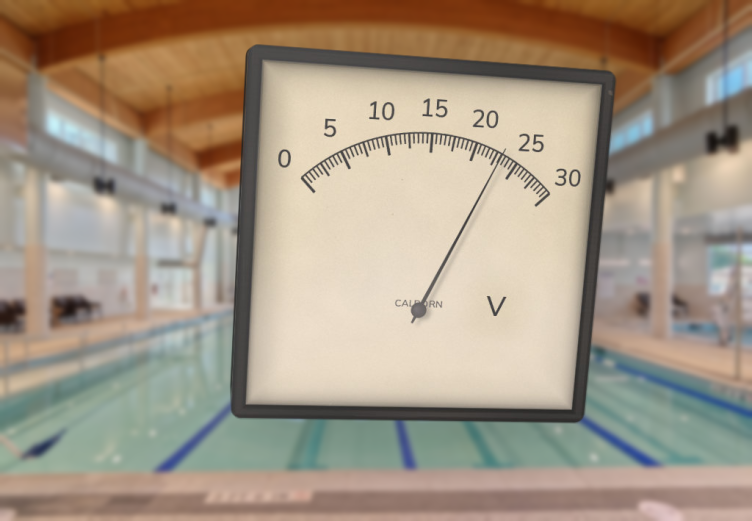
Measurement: 23 V
